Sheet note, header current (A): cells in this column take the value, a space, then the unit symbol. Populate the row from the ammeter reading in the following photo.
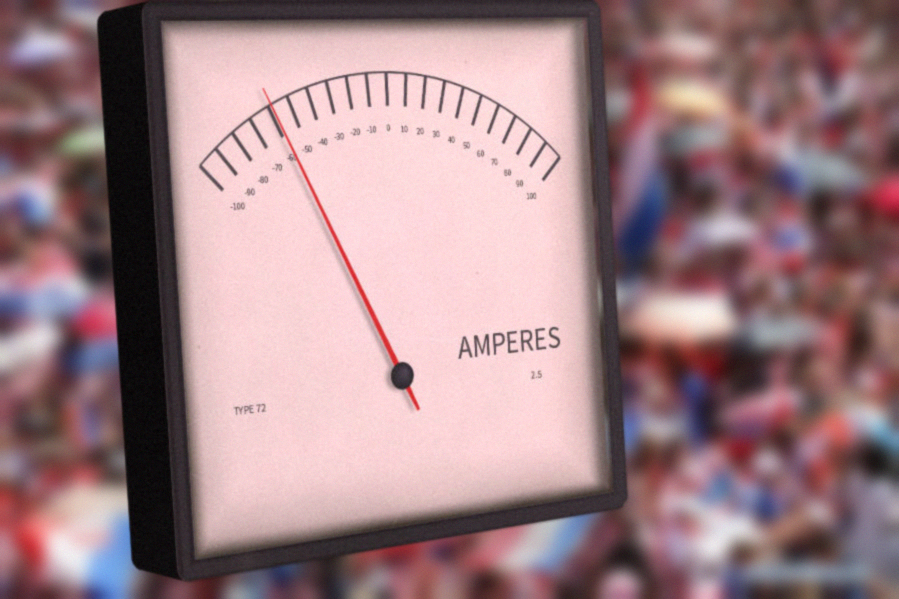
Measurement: -60 A
